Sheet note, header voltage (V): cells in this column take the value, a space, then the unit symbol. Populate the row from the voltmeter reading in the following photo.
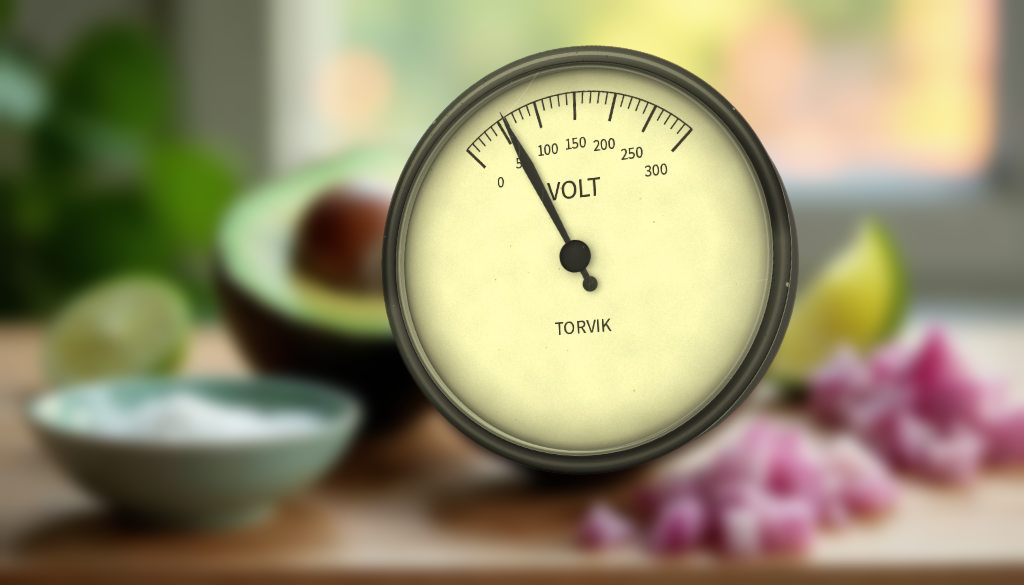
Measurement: 60 V
